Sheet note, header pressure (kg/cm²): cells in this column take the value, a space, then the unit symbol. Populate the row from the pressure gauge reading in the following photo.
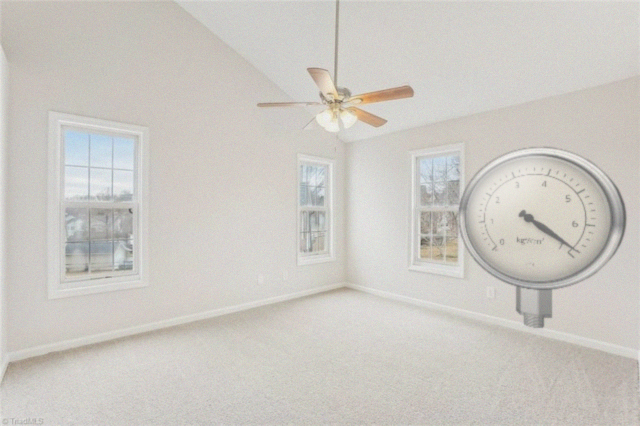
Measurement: 6.8 kg/cm²
